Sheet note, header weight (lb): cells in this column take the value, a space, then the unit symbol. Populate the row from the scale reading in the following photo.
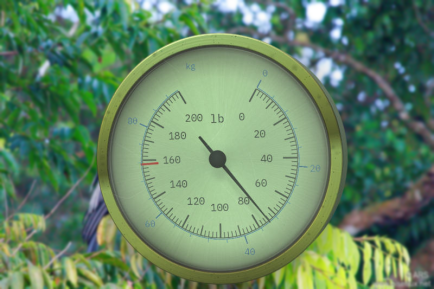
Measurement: 74 lb
